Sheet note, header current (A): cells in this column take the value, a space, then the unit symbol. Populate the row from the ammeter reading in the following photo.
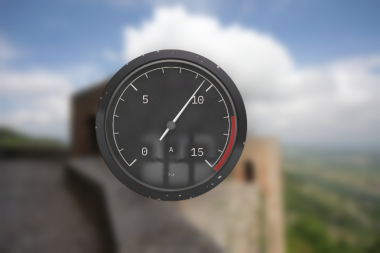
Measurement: 9.5 A
